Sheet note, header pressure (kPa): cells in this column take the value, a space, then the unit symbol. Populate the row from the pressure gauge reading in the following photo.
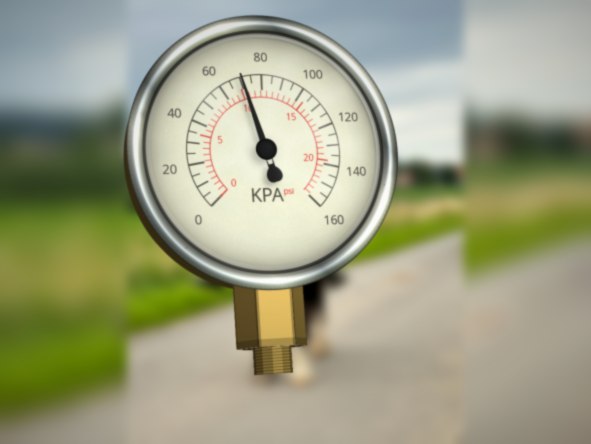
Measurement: 70 kPa
